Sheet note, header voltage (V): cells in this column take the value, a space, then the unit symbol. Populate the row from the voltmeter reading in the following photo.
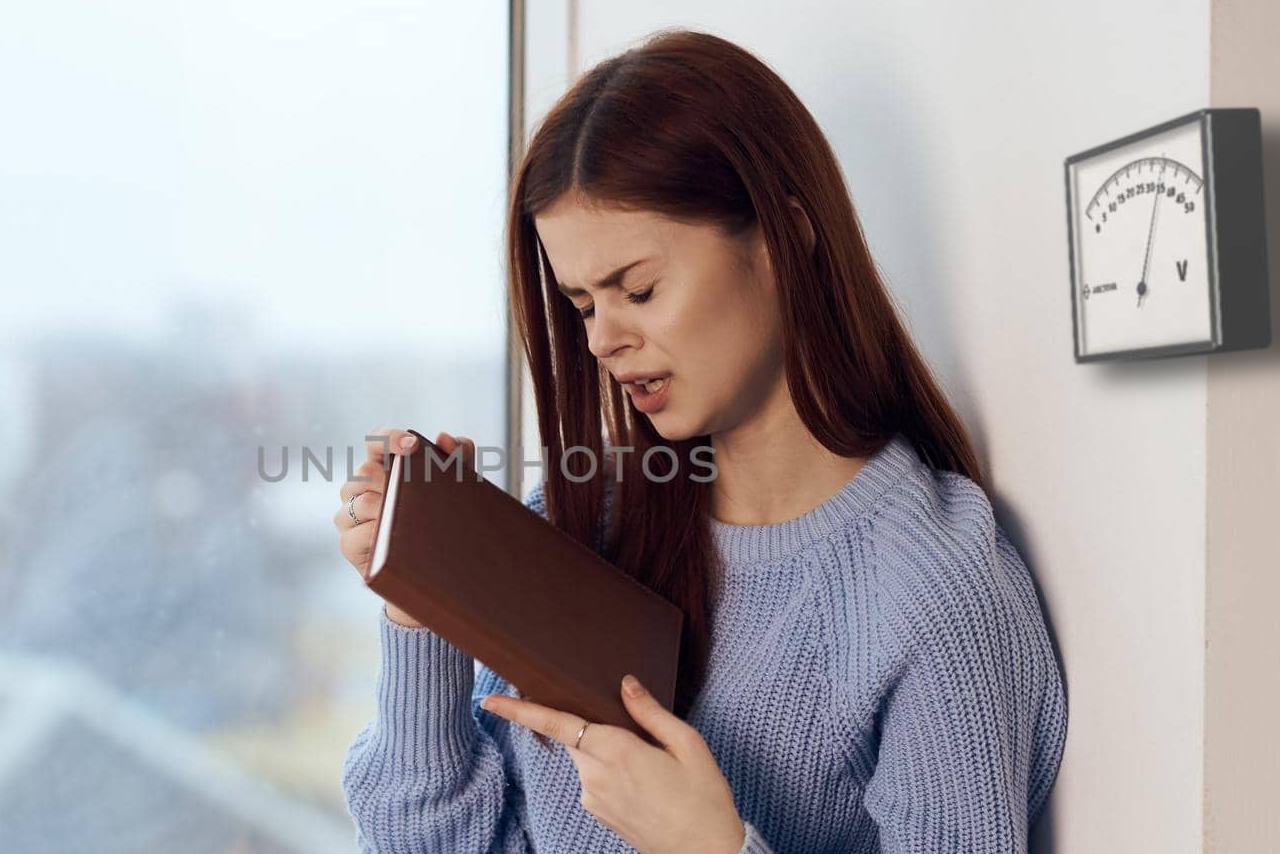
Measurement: 35 V
